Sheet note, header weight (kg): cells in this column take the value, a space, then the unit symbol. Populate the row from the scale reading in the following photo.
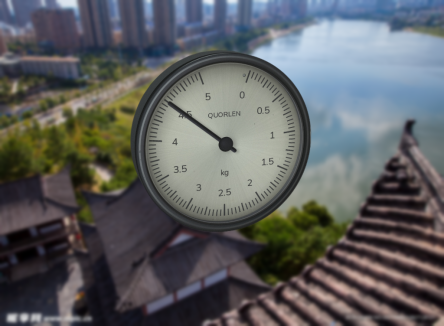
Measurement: 4.5 kg
